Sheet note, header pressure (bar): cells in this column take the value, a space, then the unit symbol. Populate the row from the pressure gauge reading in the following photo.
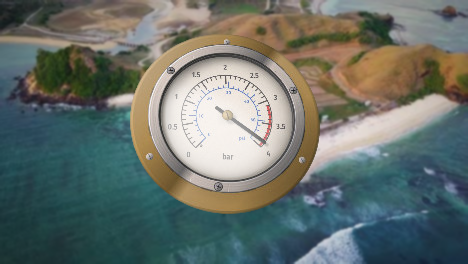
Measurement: 3.9 bar
